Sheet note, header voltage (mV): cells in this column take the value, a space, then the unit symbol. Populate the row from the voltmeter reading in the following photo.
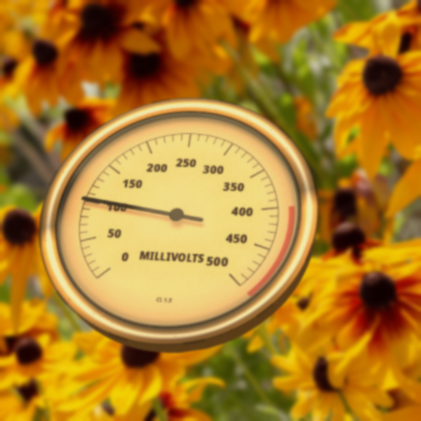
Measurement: 100 mV
